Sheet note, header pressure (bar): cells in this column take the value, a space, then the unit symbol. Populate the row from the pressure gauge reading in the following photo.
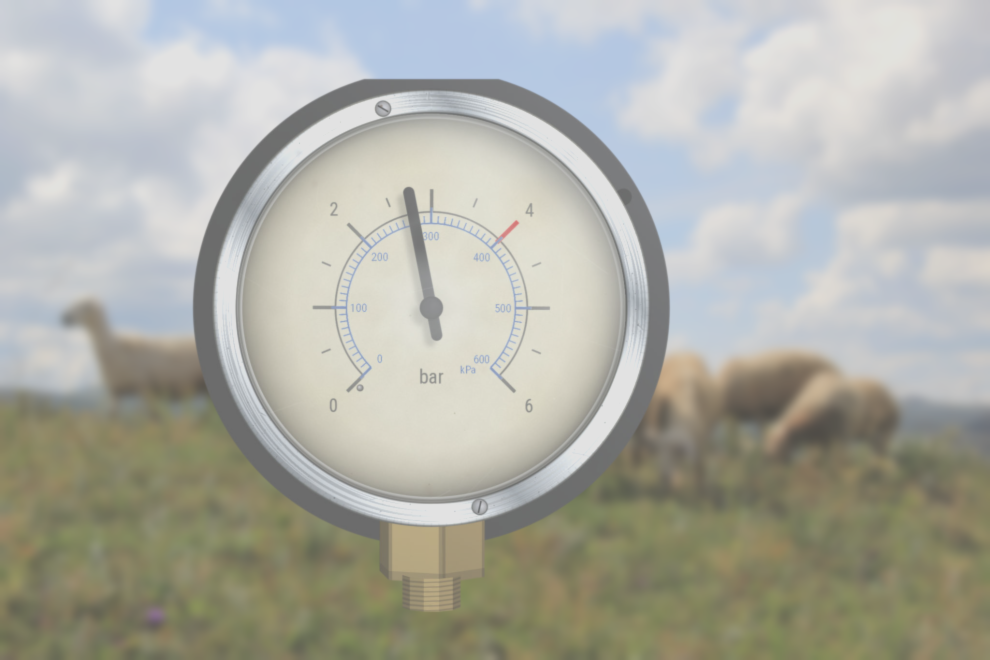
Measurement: 2.75 bar
